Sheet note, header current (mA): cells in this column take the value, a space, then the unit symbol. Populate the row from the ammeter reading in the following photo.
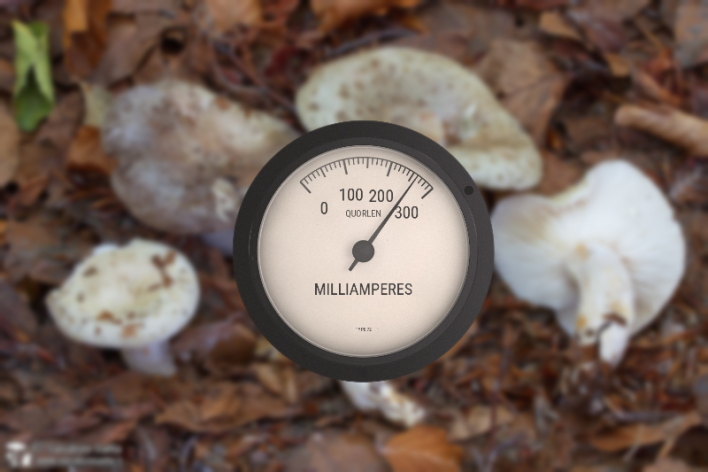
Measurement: 260 mA
